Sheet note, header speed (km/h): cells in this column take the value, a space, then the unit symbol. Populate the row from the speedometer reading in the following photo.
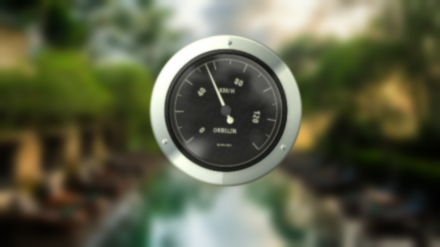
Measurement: 55 km/h
